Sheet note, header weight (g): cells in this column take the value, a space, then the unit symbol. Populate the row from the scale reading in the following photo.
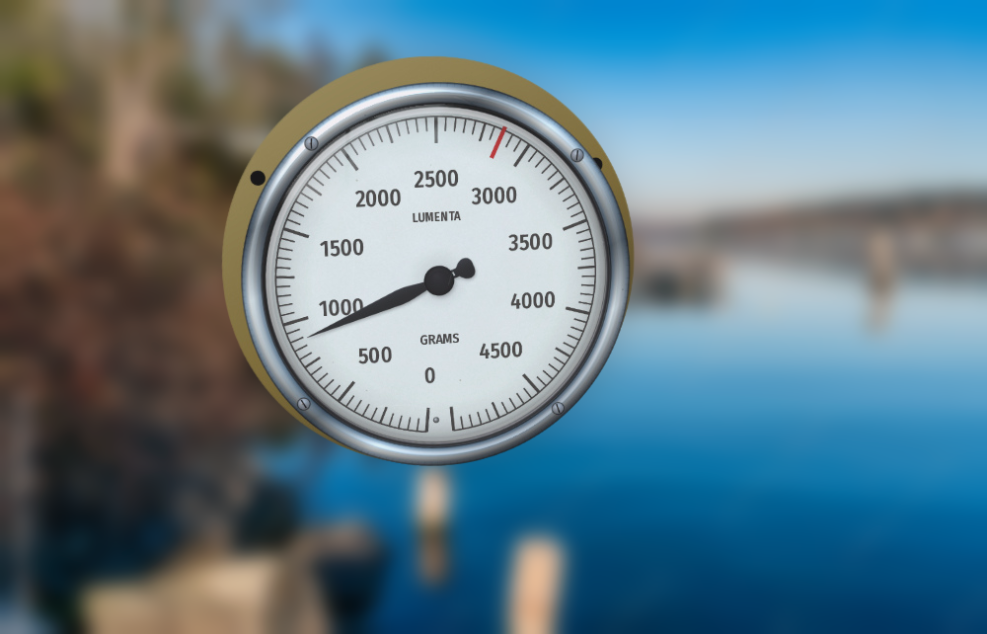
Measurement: 900 g
